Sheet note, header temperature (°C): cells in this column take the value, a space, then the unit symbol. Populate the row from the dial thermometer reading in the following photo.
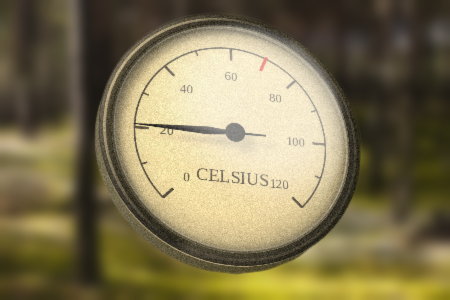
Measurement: 20 °C
